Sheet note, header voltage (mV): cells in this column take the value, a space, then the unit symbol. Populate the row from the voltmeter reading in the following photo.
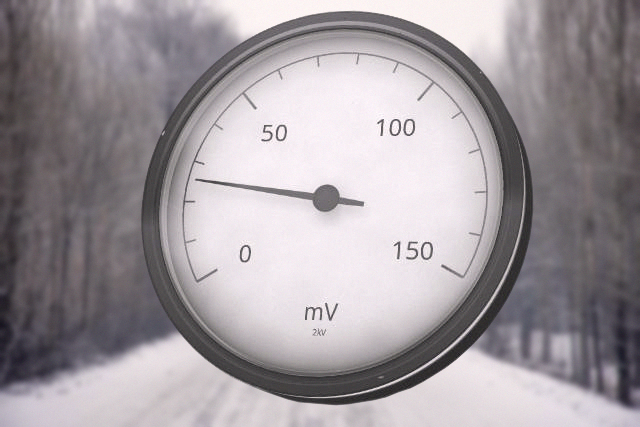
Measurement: 25 mV
